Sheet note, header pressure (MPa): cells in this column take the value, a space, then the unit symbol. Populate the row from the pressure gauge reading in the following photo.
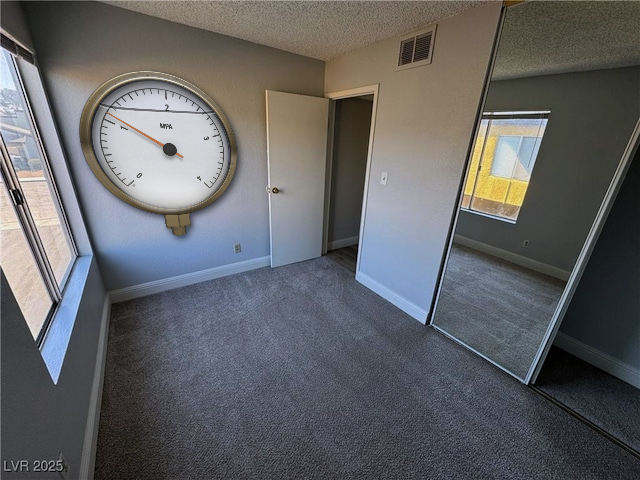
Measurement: 1.1 MPa
